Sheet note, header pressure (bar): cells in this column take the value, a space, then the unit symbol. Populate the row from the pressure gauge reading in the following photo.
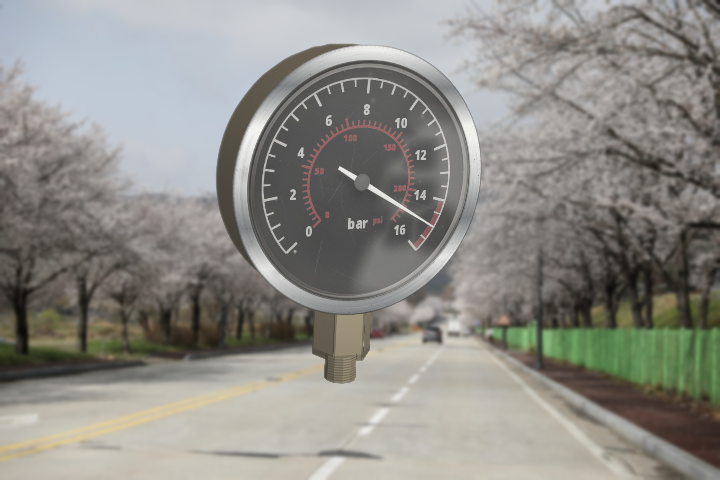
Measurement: 15 bar
